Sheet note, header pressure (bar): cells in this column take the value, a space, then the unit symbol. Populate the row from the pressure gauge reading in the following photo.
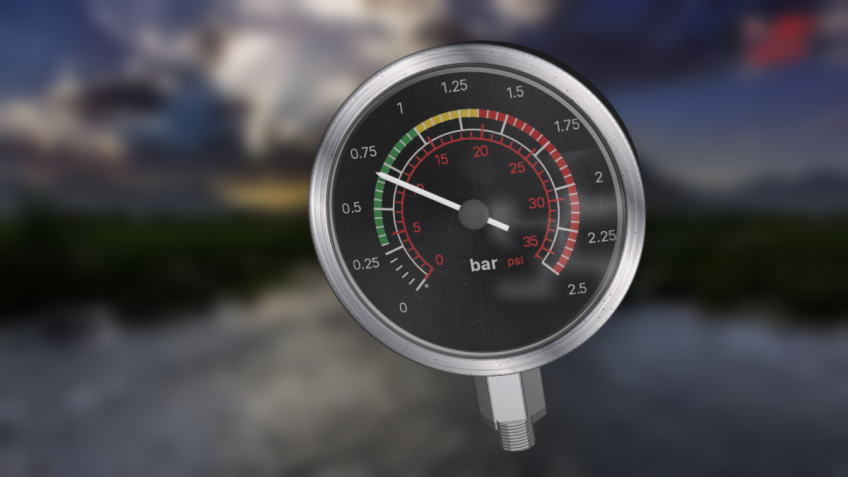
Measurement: 0.7 bar
